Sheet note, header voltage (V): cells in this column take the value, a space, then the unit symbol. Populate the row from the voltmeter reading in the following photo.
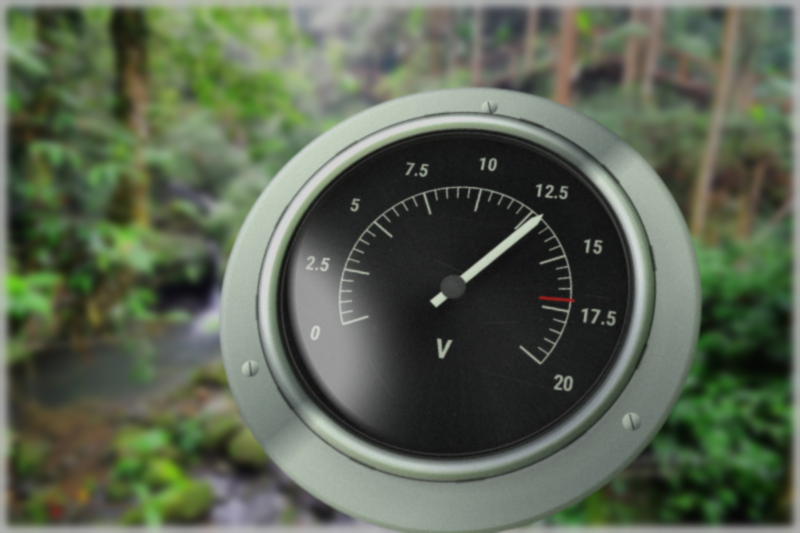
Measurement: 13 V
